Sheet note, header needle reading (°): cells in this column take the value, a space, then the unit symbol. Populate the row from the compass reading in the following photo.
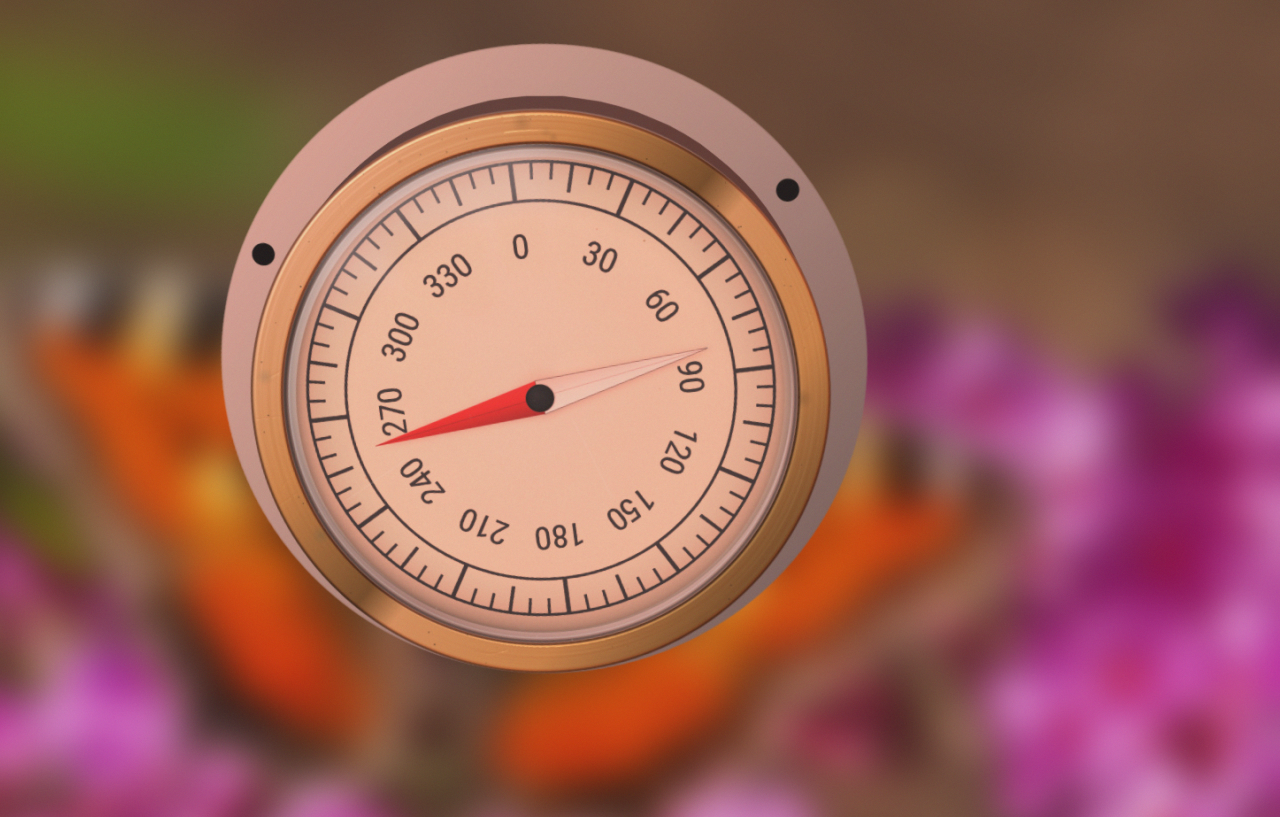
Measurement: 260 °
